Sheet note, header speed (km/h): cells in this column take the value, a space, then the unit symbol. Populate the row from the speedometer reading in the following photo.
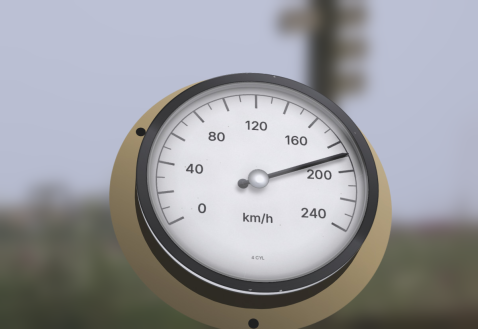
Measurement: 190 km/h
